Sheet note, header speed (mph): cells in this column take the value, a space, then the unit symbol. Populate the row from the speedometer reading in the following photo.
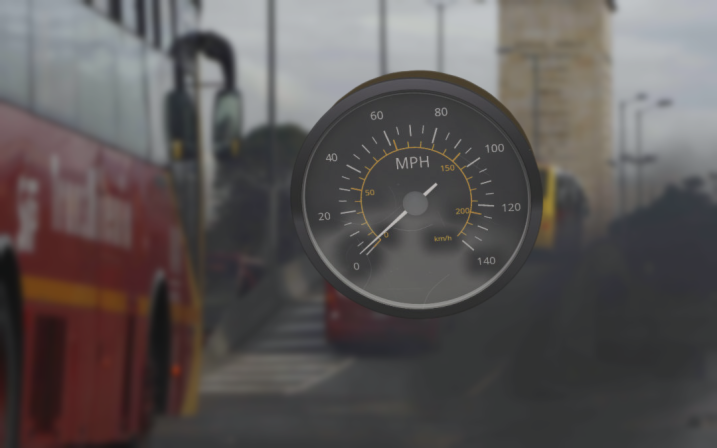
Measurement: 2.5 mph
